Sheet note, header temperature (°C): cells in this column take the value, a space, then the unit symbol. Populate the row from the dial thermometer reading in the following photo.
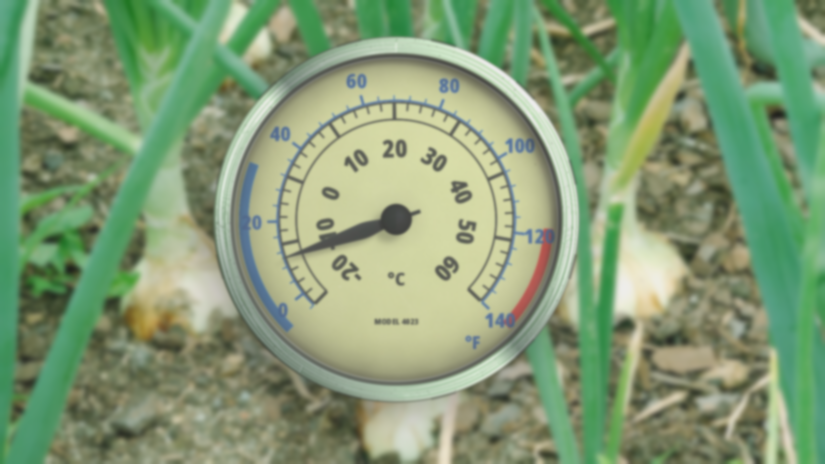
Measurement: -12 °C
